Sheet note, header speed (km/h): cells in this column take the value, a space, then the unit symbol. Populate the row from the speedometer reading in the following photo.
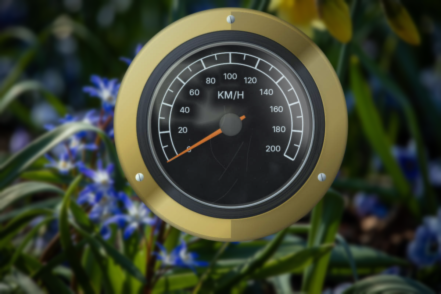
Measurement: 0 km/h
